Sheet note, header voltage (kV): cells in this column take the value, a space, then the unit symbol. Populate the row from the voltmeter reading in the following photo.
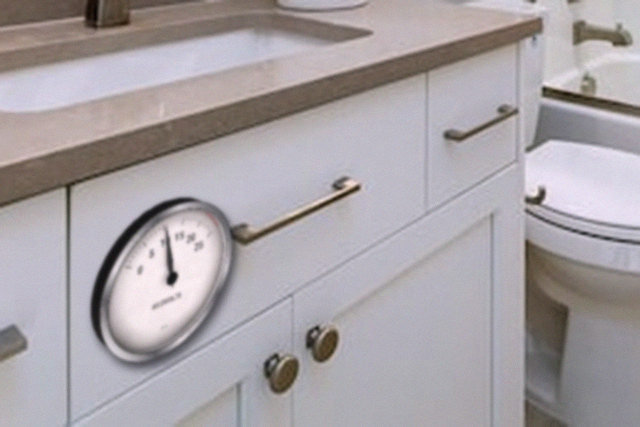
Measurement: 10 kV
